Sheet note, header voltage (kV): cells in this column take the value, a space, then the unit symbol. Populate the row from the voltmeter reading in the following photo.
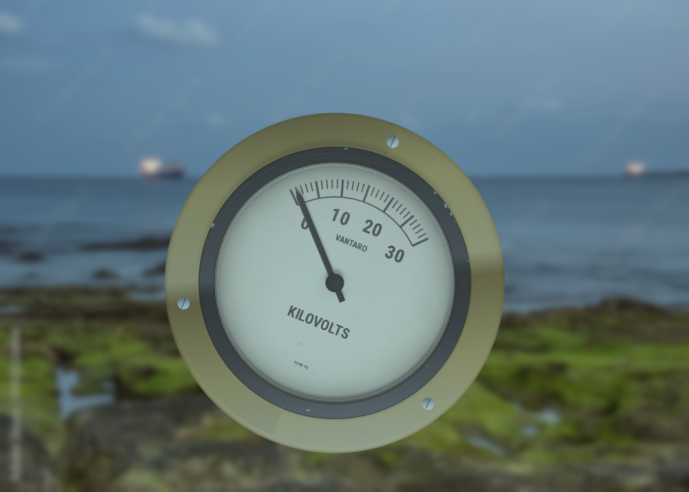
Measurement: 1 kV
